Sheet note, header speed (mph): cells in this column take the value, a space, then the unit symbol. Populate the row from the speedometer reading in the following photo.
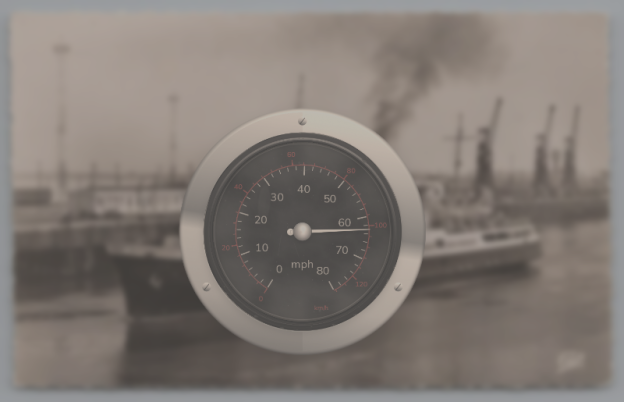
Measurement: 63 mph
